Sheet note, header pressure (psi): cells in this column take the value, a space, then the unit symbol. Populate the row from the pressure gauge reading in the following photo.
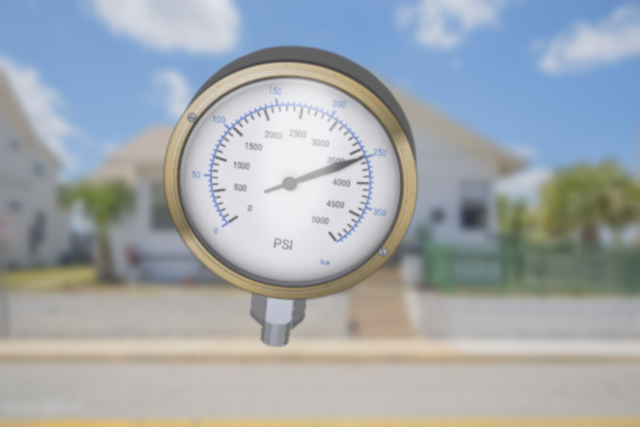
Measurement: 3600 psi
